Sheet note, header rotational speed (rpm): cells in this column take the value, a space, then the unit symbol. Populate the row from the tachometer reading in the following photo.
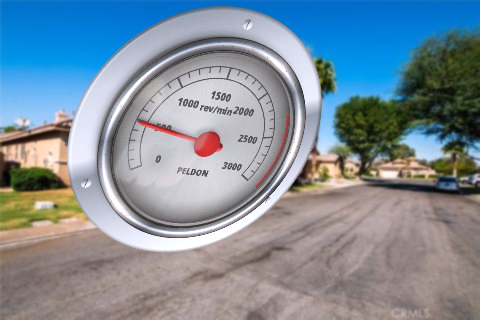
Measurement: 500 rpm
